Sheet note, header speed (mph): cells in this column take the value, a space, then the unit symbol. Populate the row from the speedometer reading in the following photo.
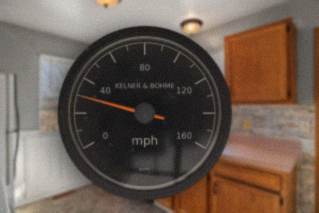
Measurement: 30 mph
